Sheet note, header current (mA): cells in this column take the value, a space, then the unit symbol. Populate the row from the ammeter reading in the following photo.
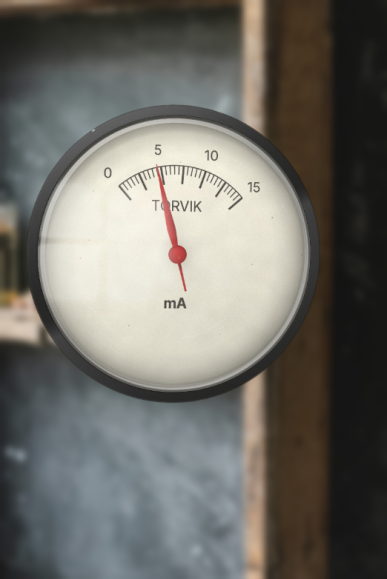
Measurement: 4.5 mA
